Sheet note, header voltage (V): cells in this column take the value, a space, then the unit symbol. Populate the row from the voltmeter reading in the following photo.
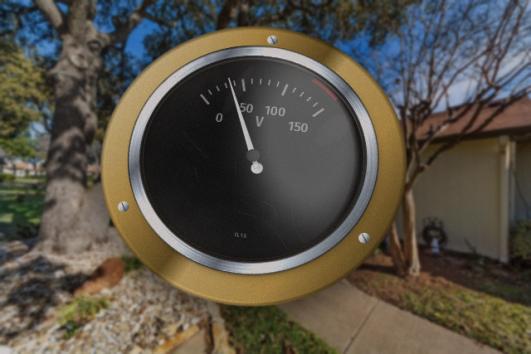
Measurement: 35 V
